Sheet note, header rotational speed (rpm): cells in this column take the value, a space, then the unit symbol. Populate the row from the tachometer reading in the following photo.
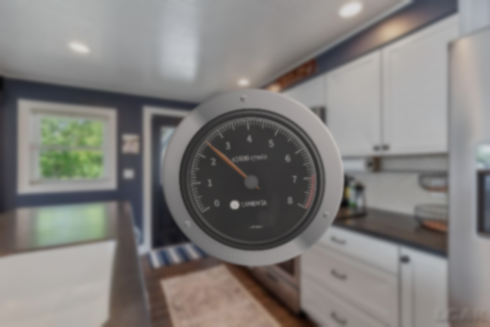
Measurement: 2500 rpm
